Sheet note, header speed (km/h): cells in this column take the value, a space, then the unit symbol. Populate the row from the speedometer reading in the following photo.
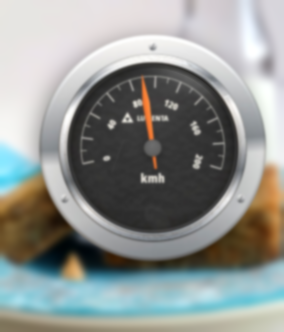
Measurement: 90 km/h
